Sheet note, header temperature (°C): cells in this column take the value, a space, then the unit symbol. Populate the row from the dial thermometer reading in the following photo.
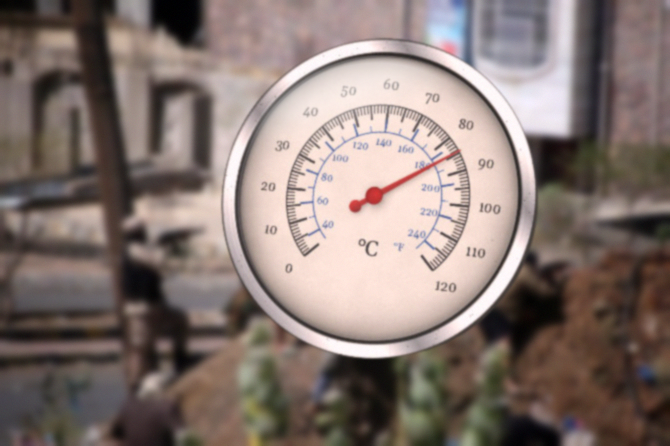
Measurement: 85 °C
